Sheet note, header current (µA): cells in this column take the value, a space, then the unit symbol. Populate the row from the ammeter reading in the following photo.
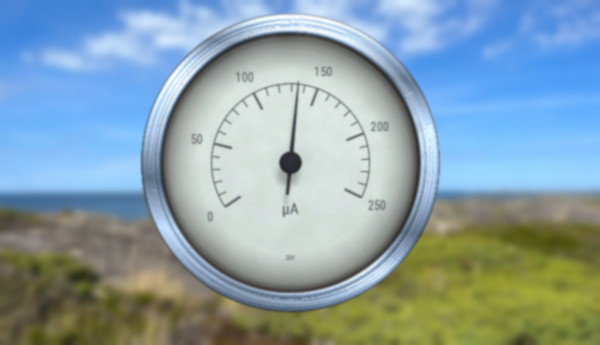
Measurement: 135 µA
